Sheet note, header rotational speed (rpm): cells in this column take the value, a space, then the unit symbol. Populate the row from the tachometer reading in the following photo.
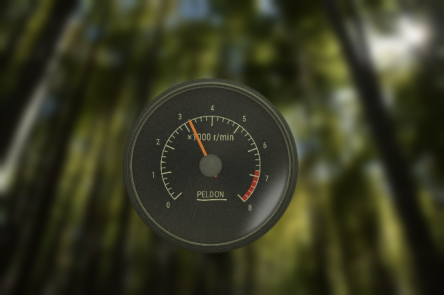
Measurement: 3200 rpm
